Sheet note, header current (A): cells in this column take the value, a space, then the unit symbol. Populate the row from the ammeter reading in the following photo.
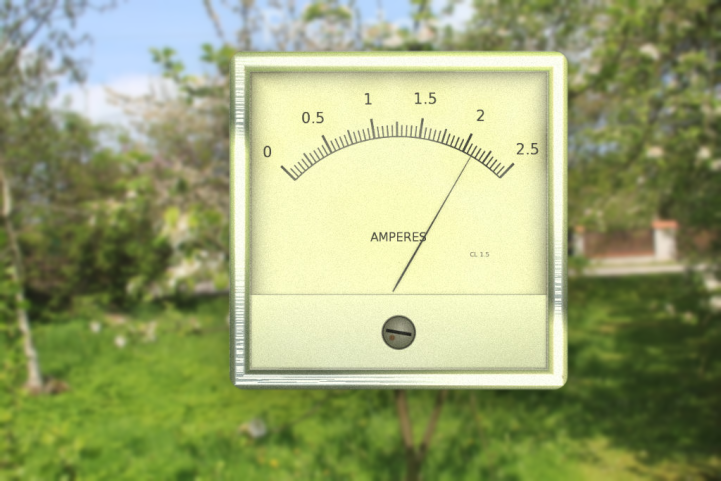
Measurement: 2.1 A
